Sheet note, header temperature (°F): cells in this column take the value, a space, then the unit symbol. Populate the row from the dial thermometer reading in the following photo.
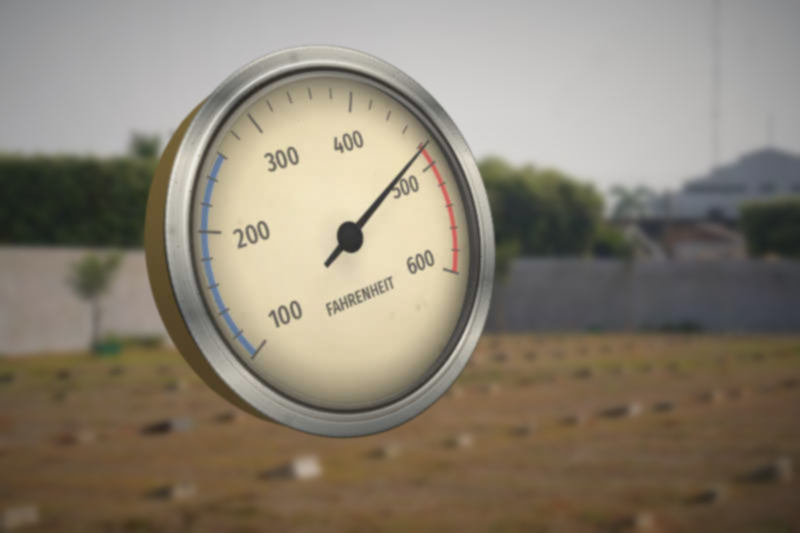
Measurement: 480 °F
